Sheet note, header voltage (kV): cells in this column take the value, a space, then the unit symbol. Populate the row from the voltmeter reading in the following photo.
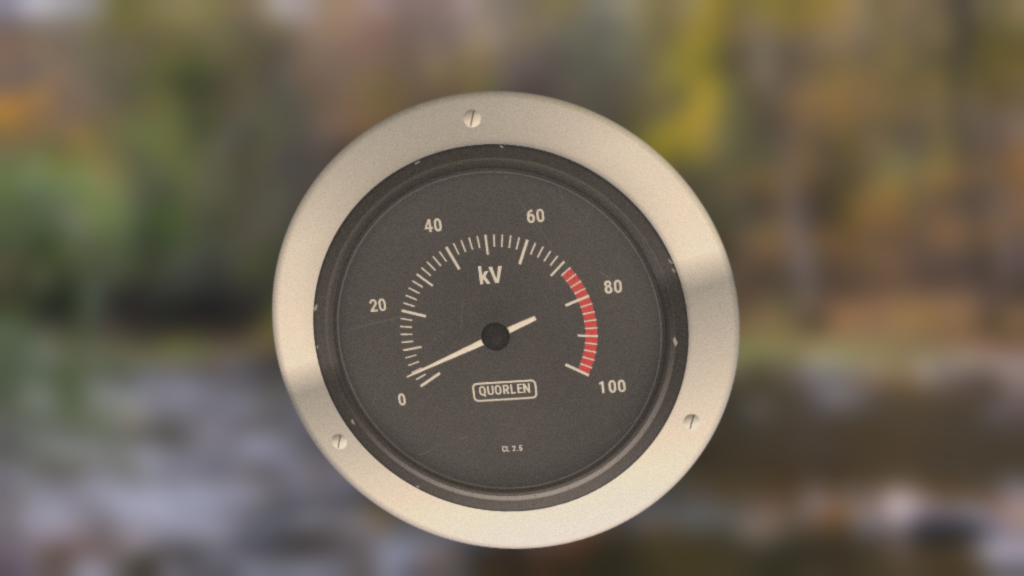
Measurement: 4 kV
